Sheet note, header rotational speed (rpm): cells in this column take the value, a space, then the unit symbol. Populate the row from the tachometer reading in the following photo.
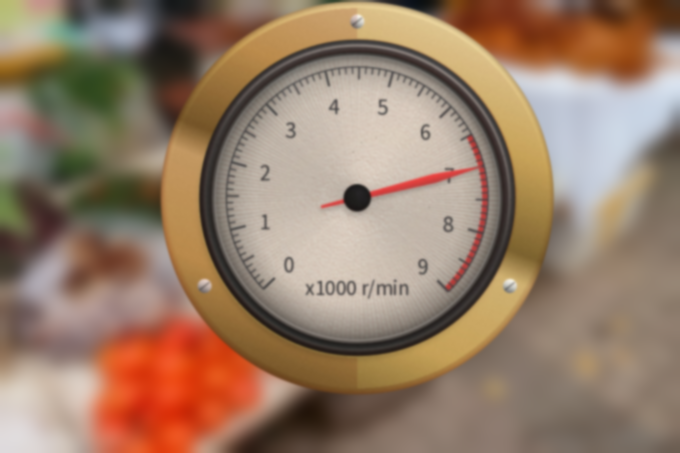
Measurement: 7000 rpm
